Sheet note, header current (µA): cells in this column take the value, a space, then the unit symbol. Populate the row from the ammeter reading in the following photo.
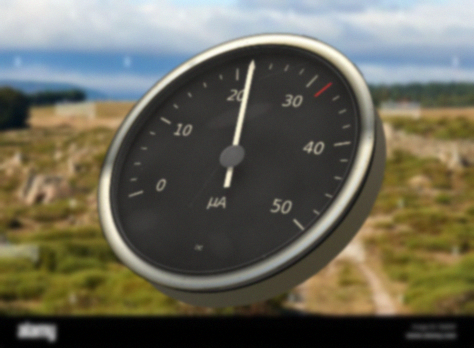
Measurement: 22 µA
